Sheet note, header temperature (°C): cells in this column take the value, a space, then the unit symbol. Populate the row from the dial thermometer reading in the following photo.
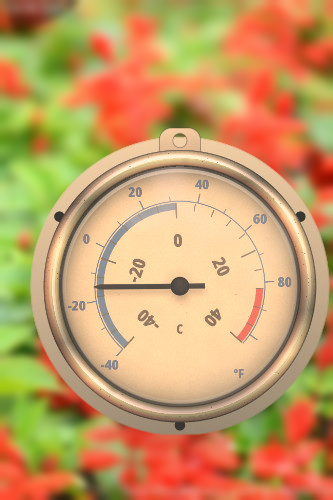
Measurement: -26 °C
